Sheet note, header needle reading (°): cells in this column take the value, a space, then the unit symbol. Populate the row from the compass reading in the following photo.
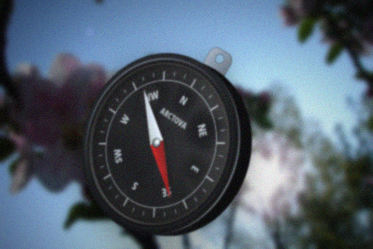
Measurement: 130 °
